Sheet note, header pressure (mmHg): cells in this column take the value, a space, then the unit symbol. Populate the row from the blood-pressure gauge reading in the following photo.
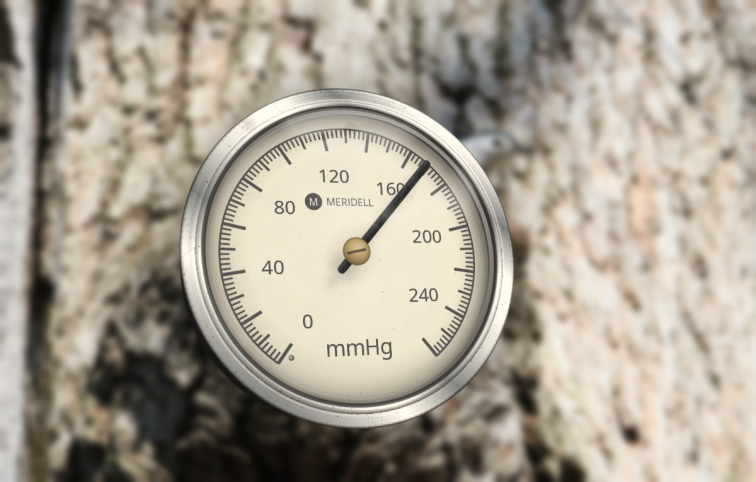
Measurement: 168 mmHg
